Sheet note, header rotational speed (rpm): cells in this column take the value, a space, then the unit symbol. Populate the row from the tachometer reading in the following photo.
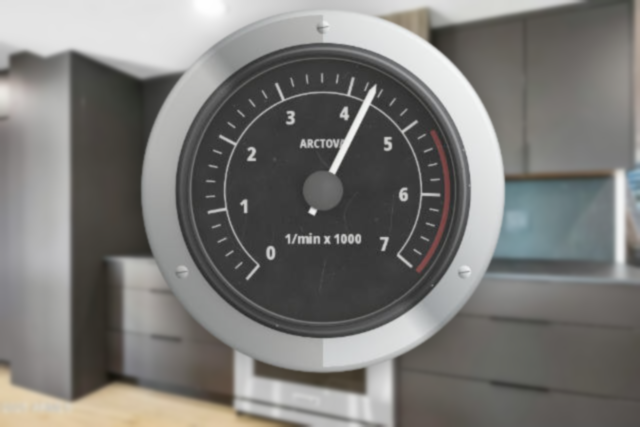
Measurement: 4300 rpm
